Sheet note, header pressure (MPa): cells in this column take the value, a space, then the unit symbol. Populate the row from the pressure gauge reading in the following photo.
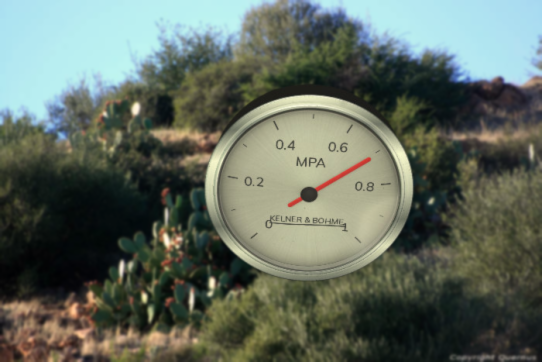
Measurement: 0.7 MPa
